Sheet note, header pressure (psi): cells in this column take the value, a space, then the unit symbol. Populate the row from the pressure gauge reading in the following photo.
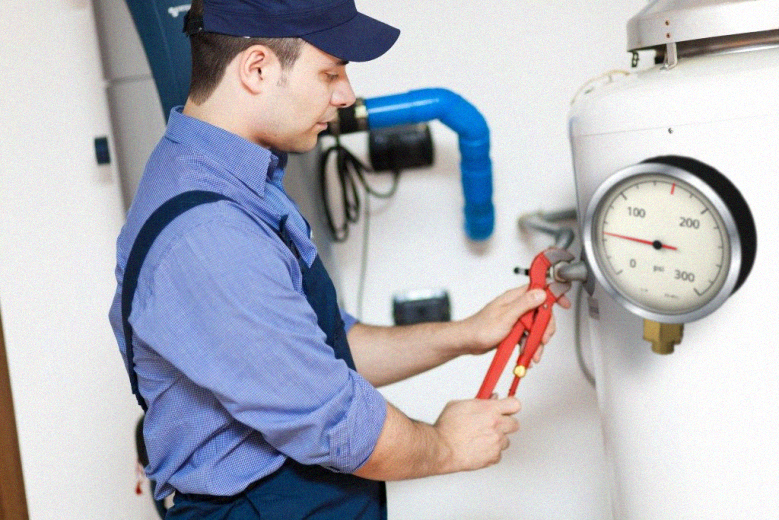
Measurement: 50 psi
